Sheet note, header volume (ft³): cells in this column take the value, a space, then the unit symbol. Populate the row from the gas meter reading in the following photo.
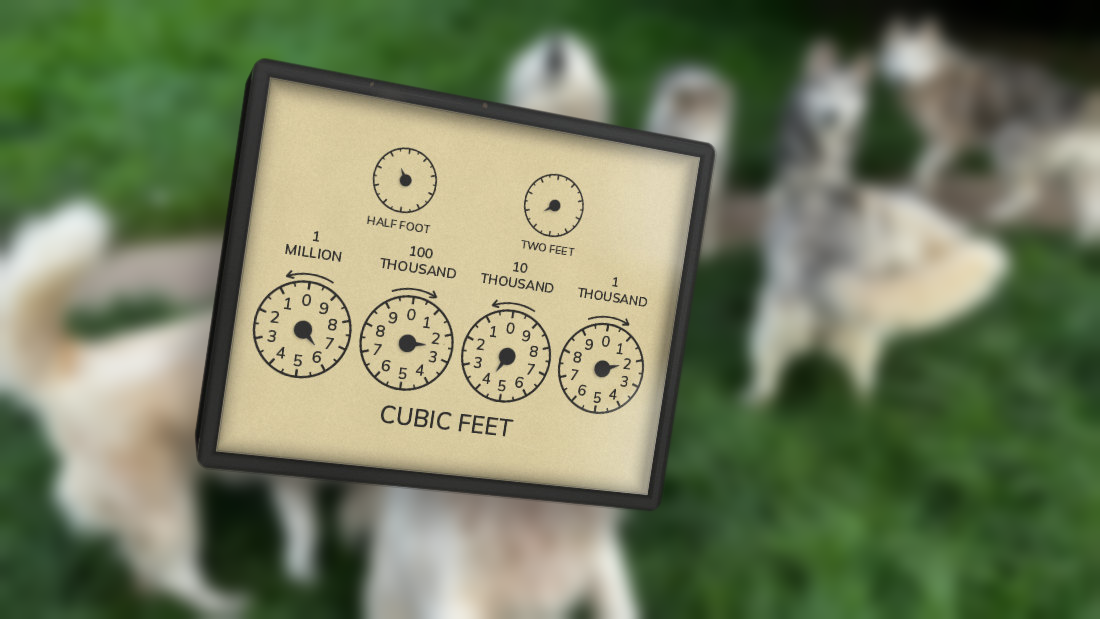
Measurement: 624200 ft³
